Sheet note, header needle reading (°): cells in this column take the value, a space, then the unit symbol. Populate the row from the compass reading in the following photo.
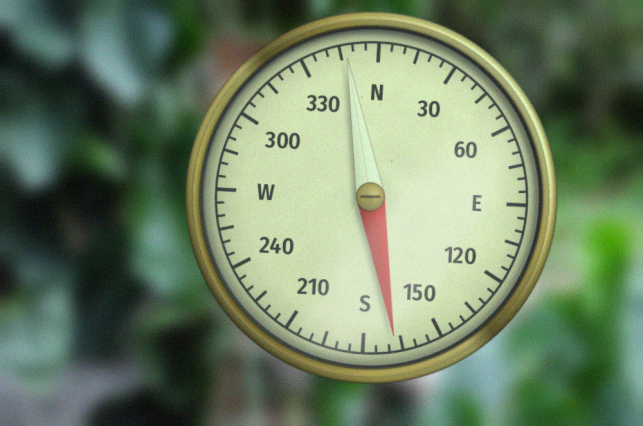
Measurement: 167.5 °
